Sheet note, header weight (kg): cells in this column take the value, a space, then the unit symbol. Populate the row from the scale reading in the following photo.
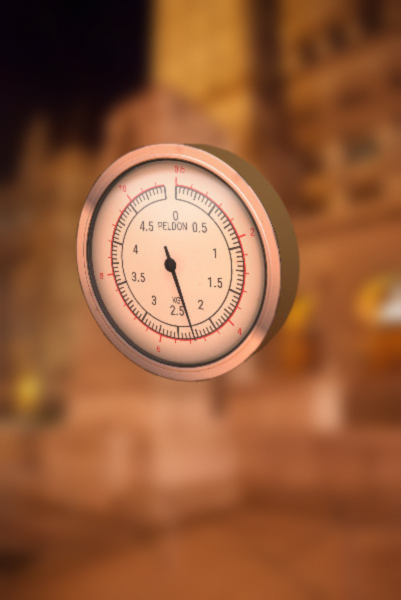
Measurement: 2.25 kg
